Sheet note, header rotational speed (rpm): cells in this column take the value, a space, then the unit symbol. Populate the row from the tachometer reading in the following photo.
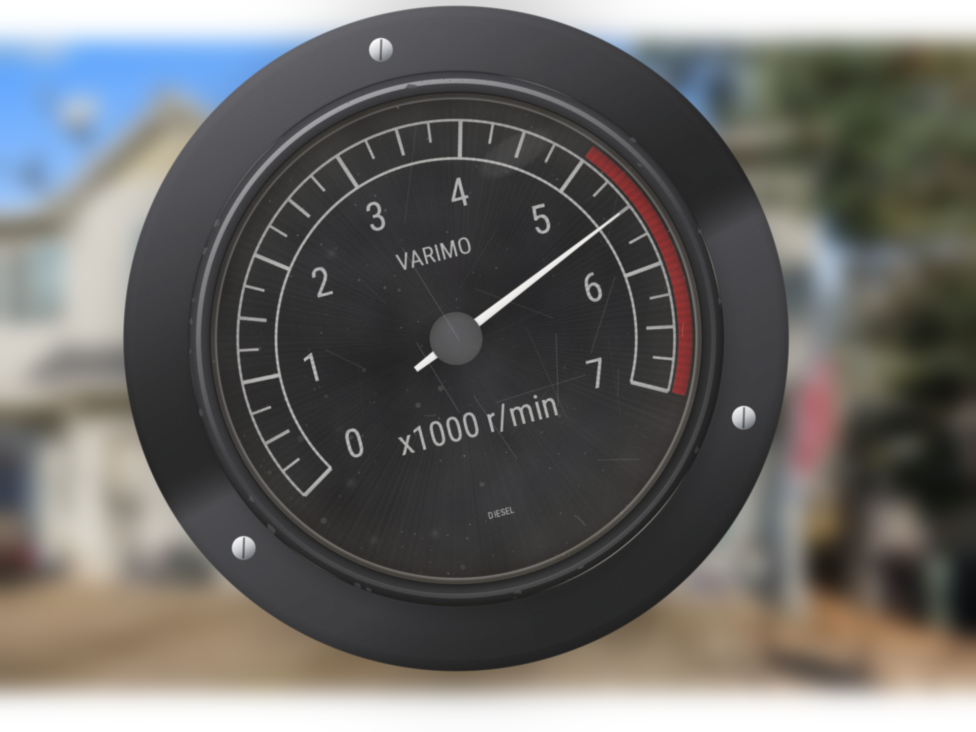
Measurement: 5500 rpm
